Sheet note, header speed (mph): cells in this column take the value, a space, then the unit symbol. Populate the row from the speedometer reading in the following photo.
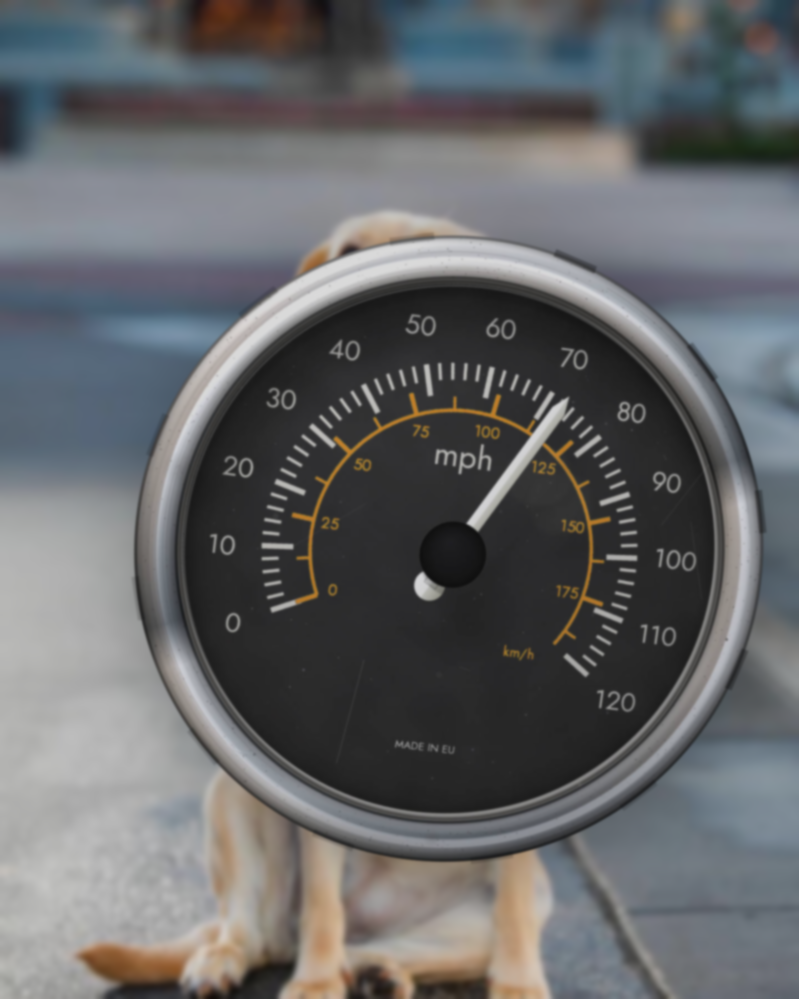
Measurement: 72 mph
